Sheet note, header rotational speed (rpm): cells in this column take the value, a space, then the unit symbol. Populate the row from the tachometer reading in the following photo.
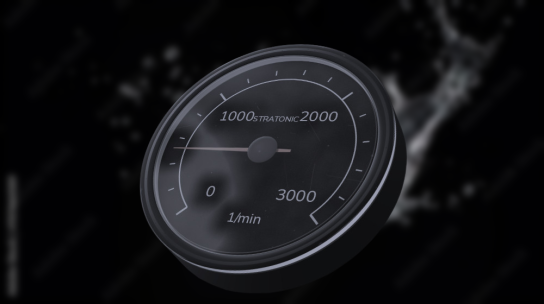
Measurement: 500 rpm
